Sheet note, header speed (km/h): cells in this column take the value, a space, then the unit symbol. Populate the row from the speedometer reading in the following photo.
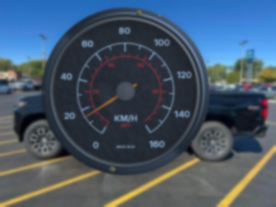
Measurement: 15 km/h
